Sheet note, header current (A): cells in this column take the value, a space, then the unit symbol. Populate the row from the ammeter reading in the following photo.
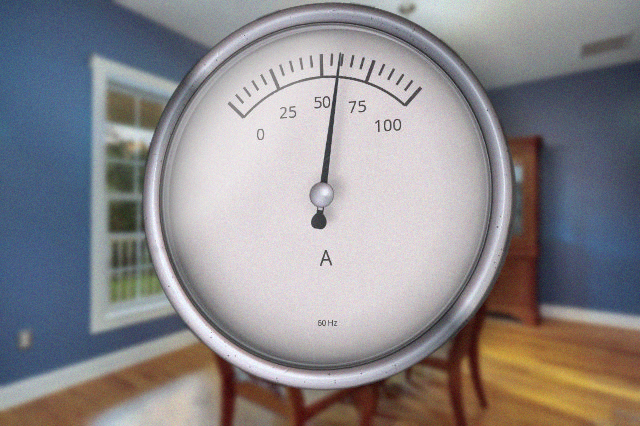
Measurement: 60 A
